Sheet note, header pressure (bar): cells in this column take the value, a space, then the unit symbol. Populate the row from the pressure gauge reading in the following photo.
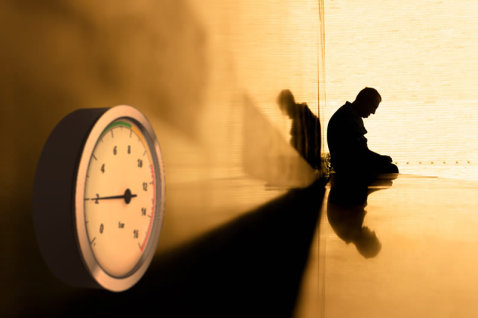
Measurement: 2 bar
